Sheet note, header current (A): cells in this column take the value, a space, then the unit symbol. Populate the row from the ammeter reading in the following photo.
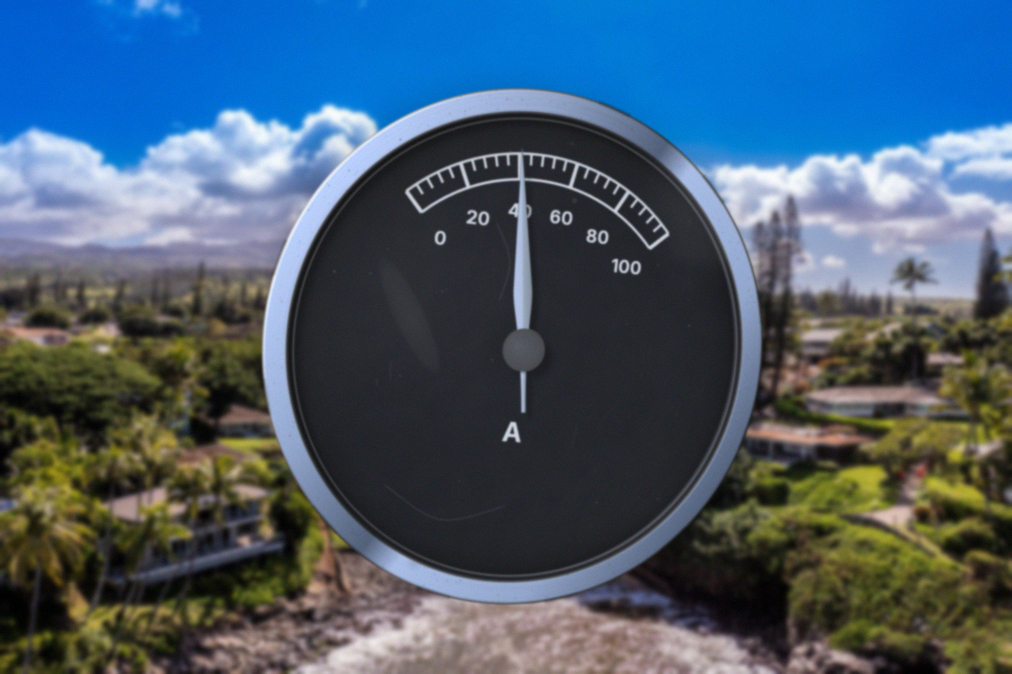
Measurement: 40 A
